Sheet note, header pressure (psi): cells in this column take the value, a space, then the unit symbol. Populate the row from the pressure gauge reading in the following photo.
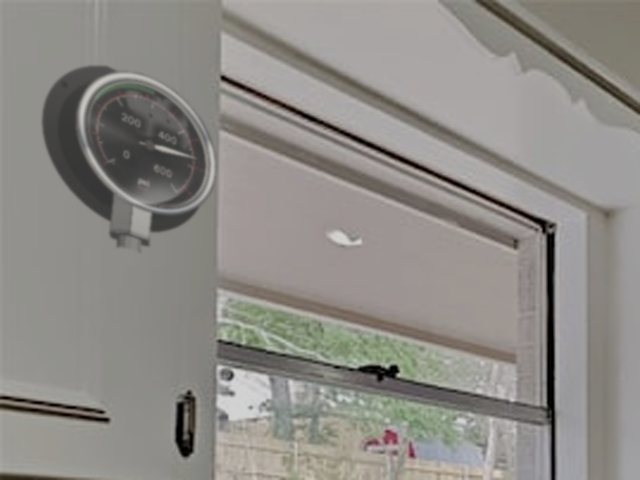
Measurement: 475 psi
